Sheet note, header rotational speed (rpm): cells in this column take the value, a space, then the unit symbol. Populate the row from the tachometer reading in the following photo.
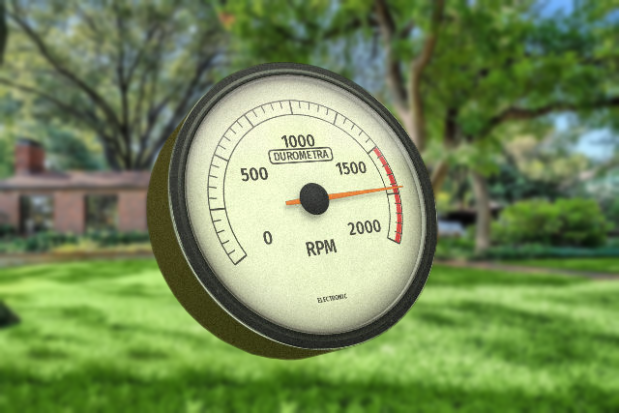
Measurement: 1725 rpm
